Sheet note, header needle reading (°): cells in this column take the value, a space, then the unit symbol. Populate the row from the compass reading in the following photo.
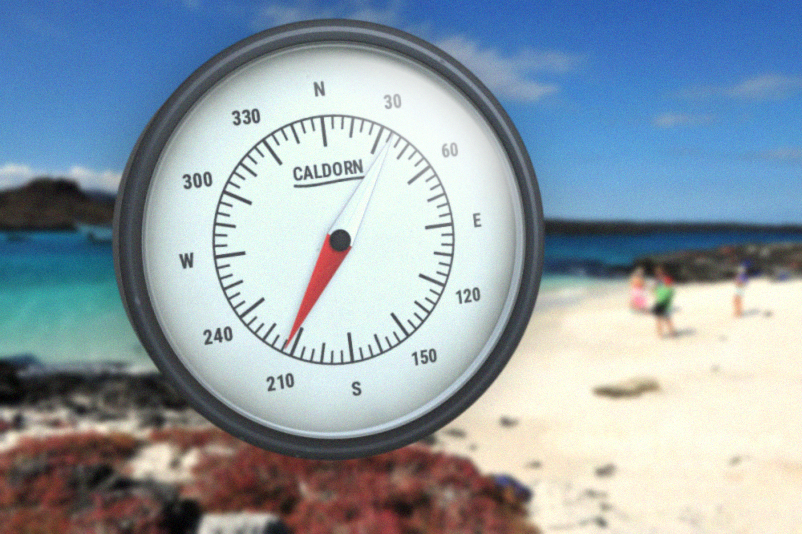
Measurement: 215 °
